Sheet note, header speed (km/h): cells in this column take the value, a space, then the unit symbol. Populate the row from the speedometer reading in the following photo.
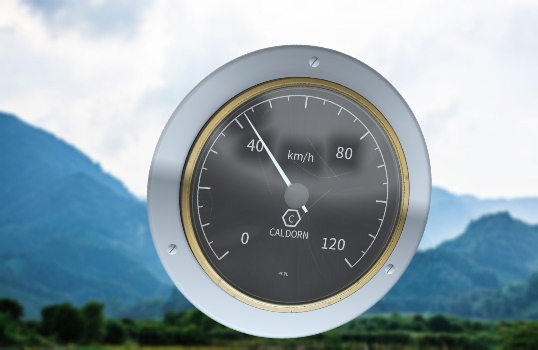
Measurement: 42.5 km/h
